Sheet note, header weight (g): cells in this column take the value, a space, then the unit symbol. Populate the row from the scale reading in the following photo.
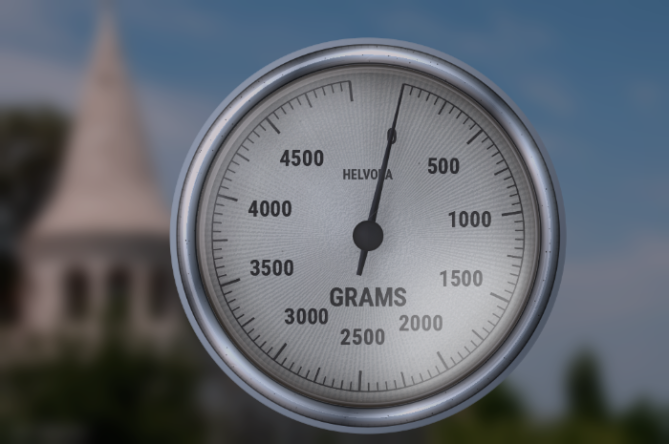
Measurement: 0 g
